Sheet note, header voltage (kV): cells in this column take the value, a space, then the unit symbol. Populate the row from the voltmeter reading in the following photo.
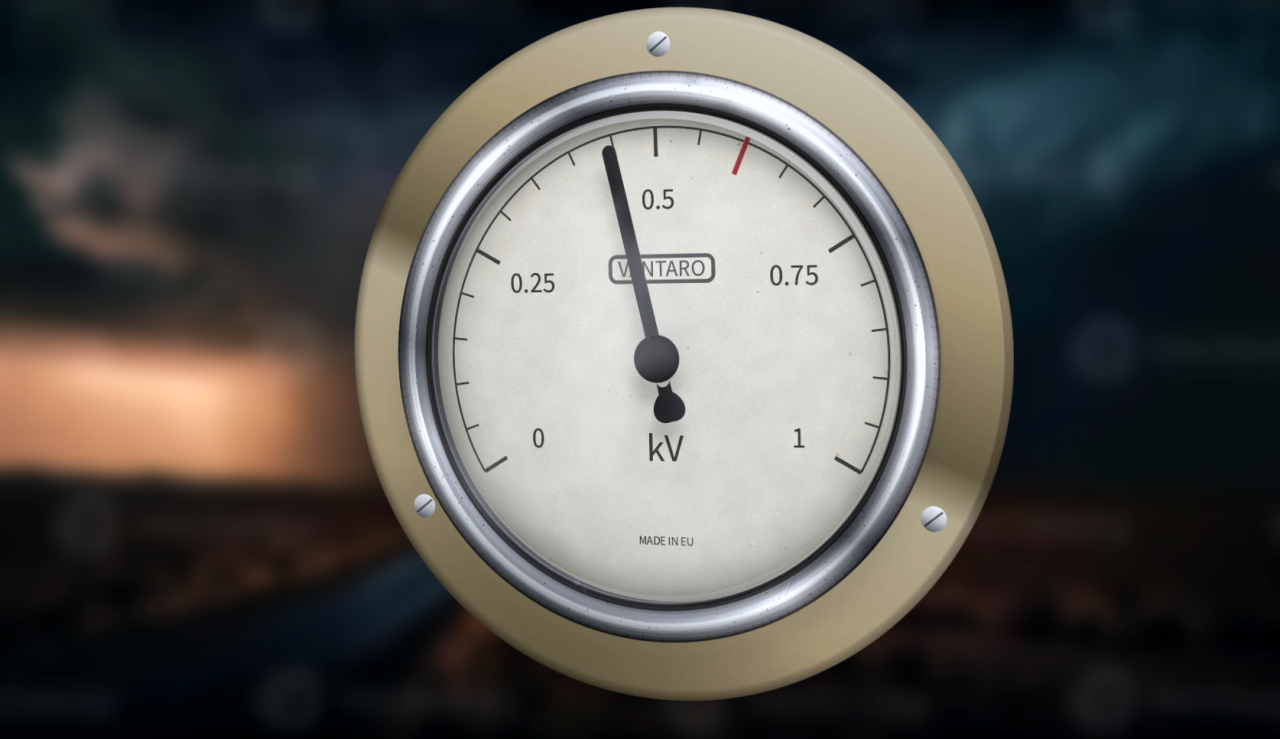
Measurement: 0.45 kV
